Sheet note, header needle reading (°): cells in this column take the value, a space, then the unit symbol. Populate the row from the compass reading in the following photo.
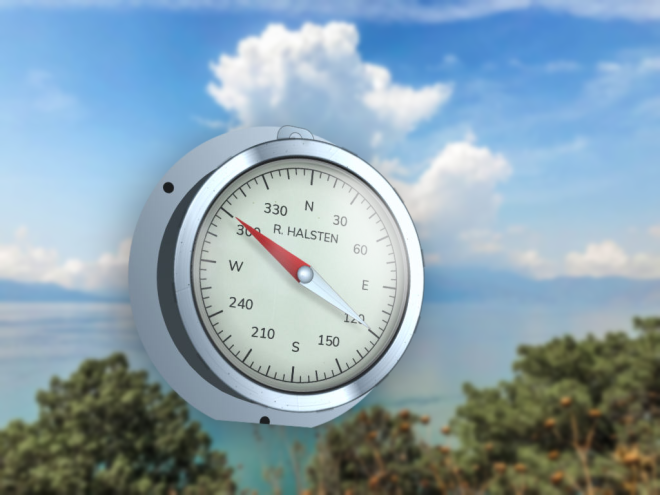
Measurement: 300 °
